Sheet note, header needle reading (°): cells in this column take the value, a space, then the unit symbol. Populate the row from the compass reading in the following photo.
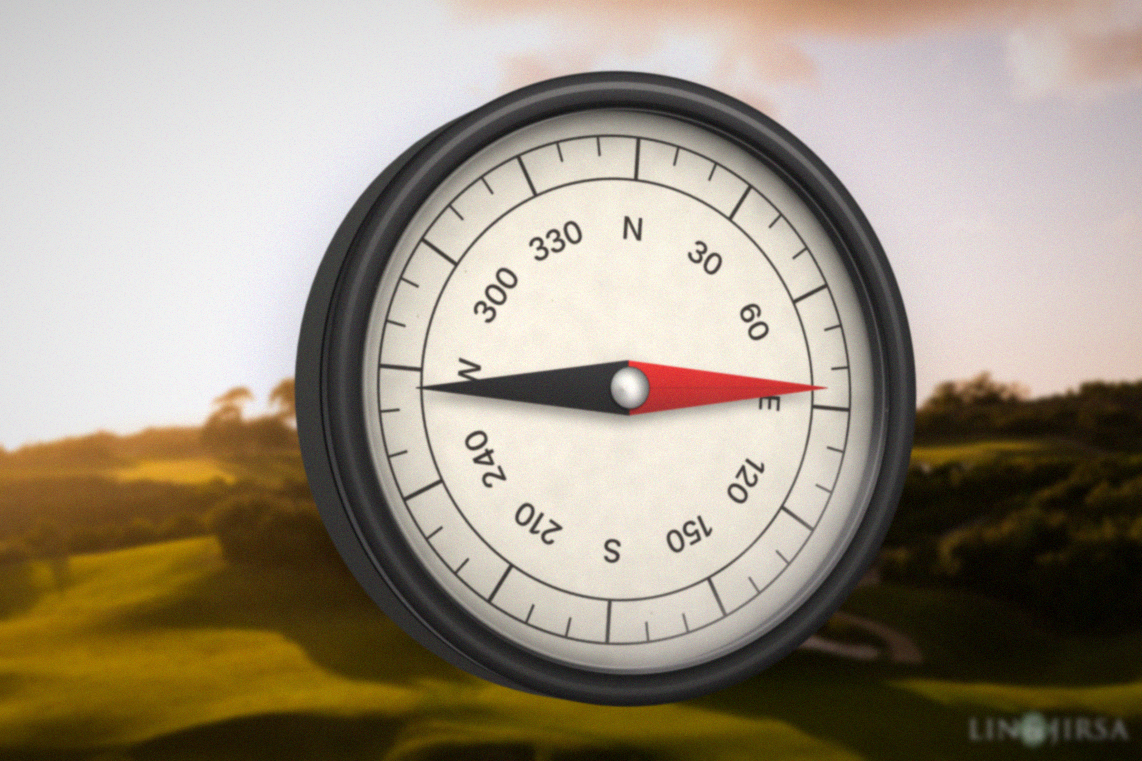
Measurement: 85 °
